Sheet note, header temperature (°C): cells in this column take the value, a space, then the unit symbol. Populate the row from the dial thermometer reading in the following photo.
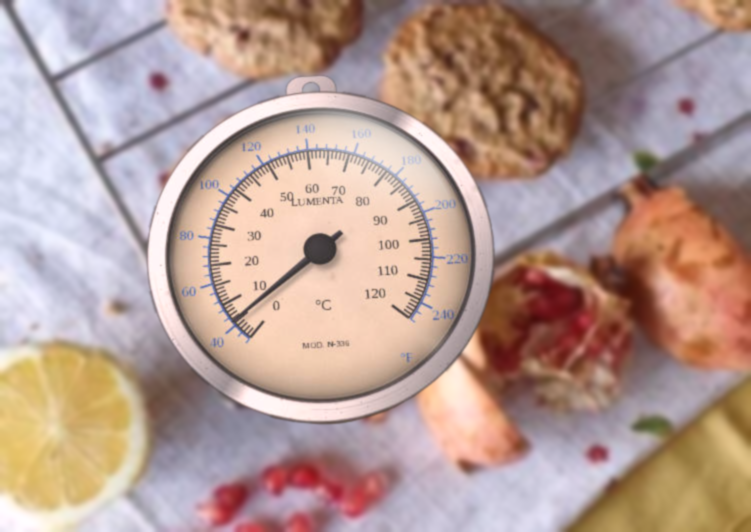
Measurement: 5 °C
